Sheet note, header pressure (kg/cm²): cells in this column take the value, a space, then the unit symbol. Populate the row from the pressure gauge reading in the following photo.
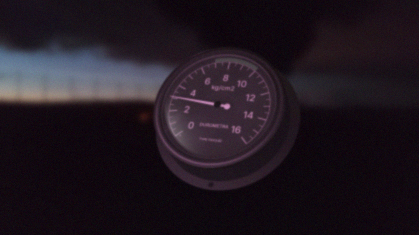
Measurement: 3 kg/cm²
